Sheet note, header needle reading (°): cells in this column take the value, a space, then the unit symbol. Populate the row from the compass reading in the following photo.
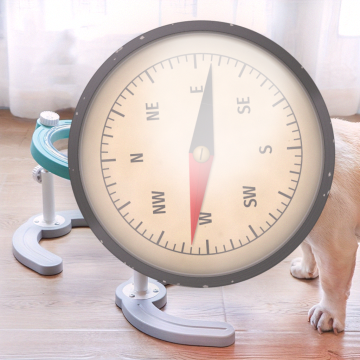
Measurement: 280 °
